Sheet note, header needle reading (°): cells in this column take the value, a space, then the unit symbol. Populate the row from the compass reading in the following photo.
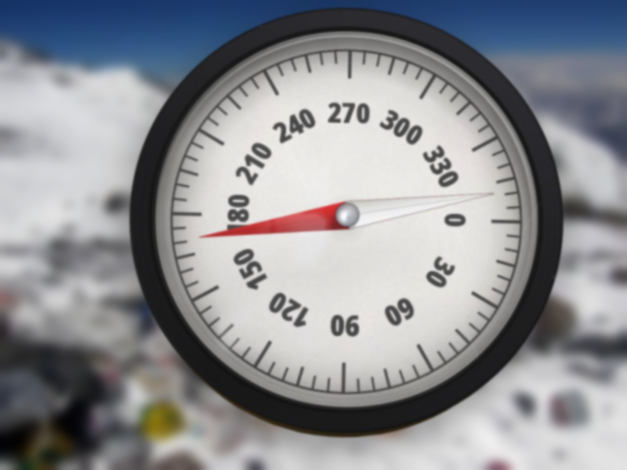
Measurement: 170 °
